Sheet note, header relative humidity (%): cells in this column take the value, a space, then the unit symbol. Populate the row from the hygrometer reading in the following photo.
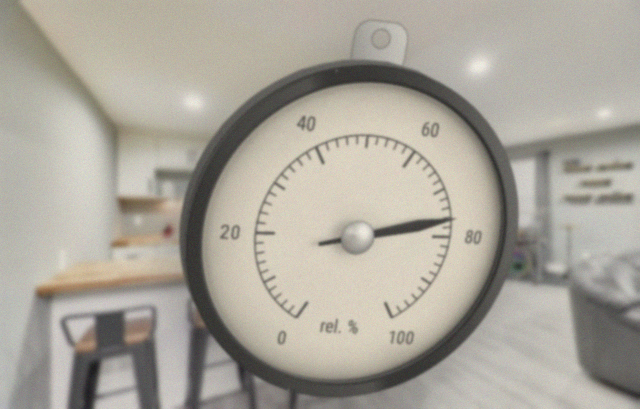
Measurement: 76 %
